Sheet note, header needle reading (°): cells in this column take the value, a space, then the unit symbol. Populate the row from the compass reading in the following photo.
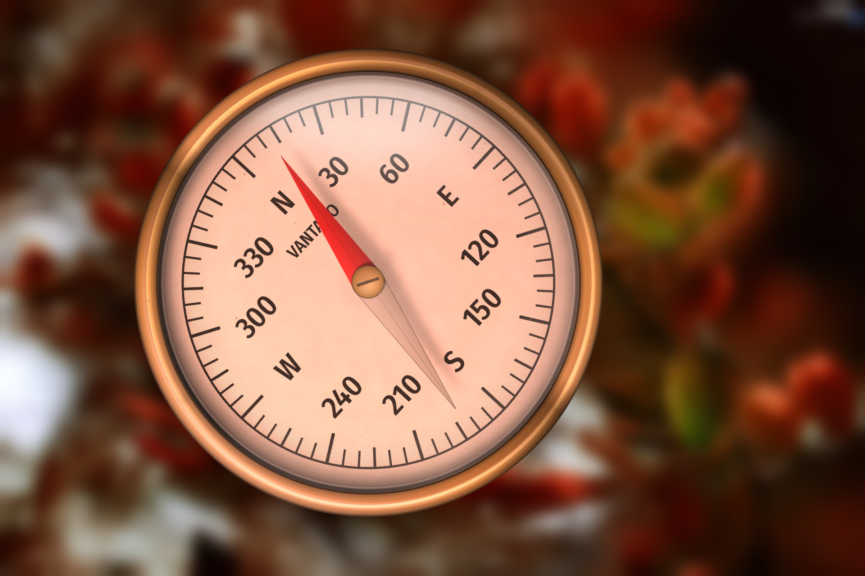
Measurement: 12.5 °
